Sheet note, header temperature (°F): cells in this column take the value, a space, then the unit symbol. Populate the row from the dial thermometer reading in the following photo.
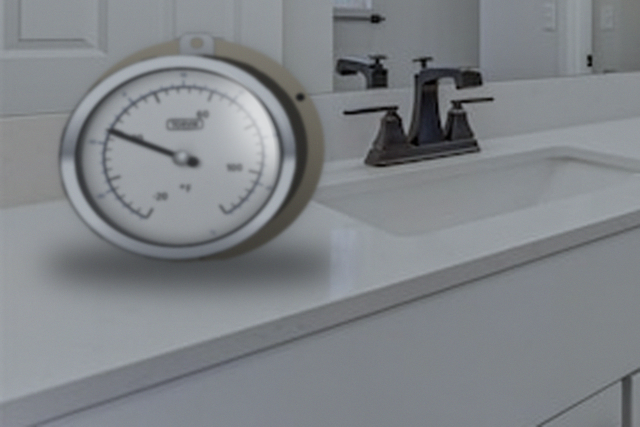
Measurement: 20 °F
